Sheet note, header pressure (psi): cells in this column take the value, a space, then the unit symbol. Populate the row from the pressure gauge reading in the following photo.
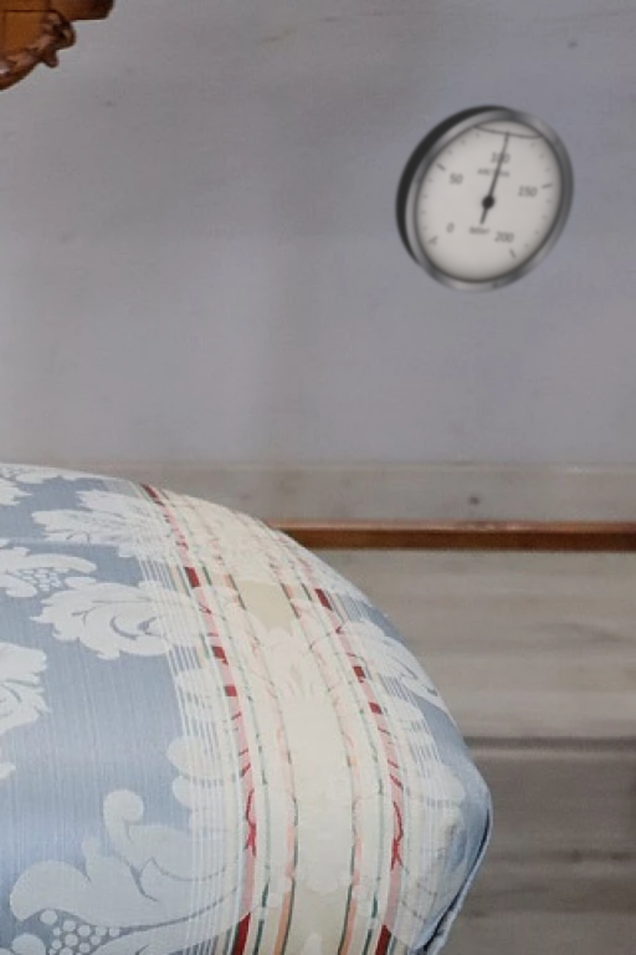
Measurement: 100 psi
